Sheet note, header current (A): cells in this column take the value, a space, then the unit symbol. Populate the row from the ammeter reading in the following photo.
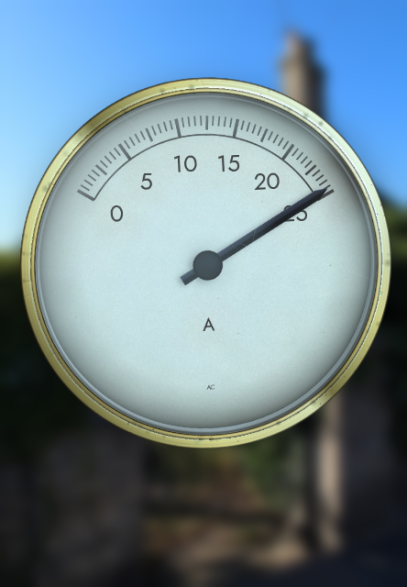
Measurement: 24.5 A
